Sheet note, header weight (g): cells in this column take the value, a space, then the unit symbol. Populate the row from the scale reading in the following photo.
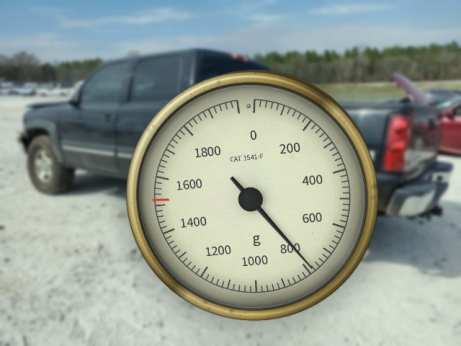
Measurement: 780 g
